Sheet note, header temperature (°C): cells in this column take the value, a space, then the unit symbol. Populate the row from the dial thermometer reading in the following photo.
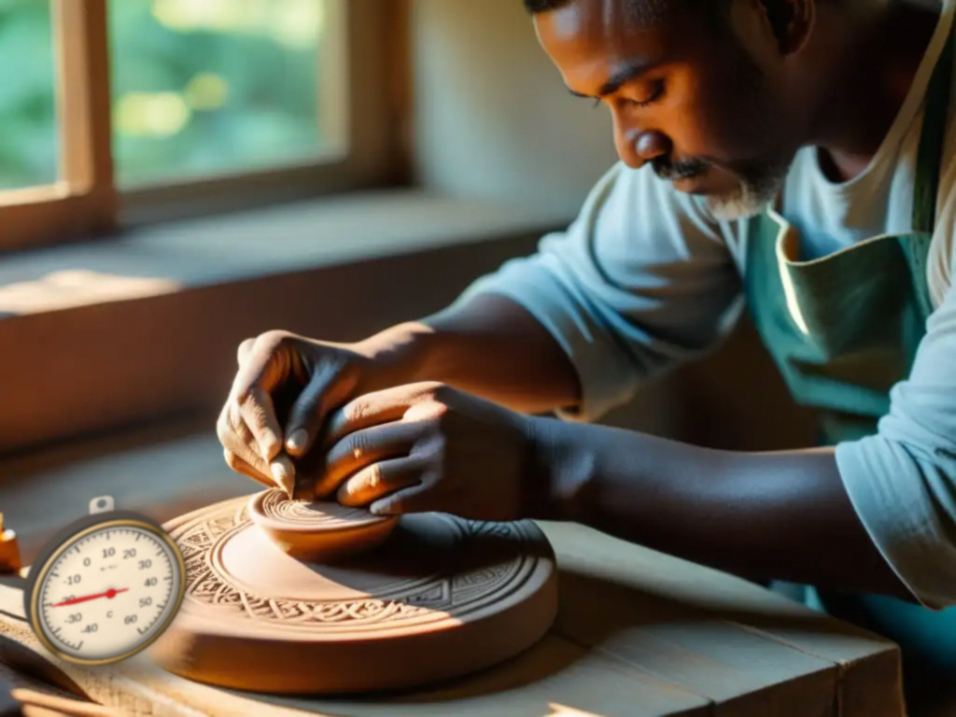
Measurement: -20 °C
